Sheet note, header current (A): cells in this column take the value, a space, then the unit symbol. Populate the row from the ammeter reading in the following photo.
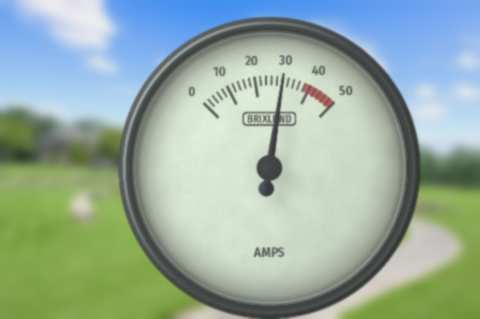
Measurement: 30 A
